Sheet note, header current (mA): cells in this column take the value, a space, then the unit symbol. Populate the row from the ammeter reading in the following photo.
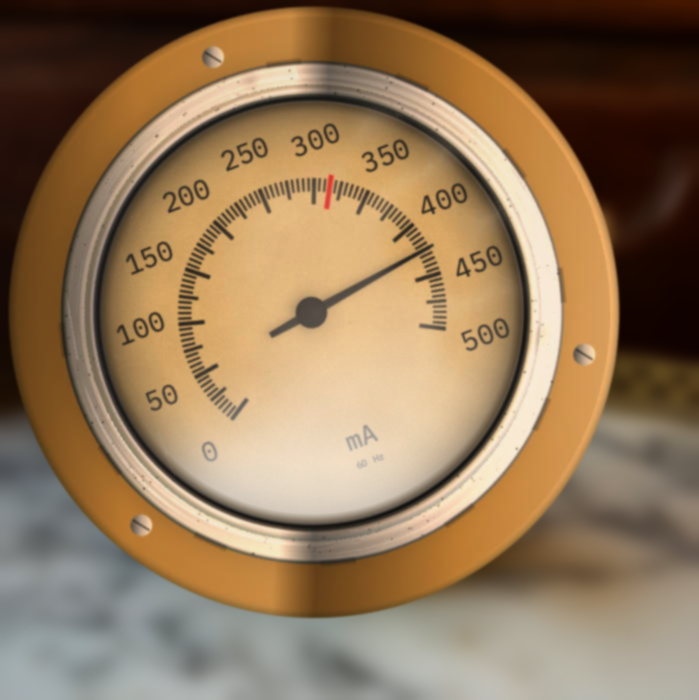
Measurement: 425 mA
